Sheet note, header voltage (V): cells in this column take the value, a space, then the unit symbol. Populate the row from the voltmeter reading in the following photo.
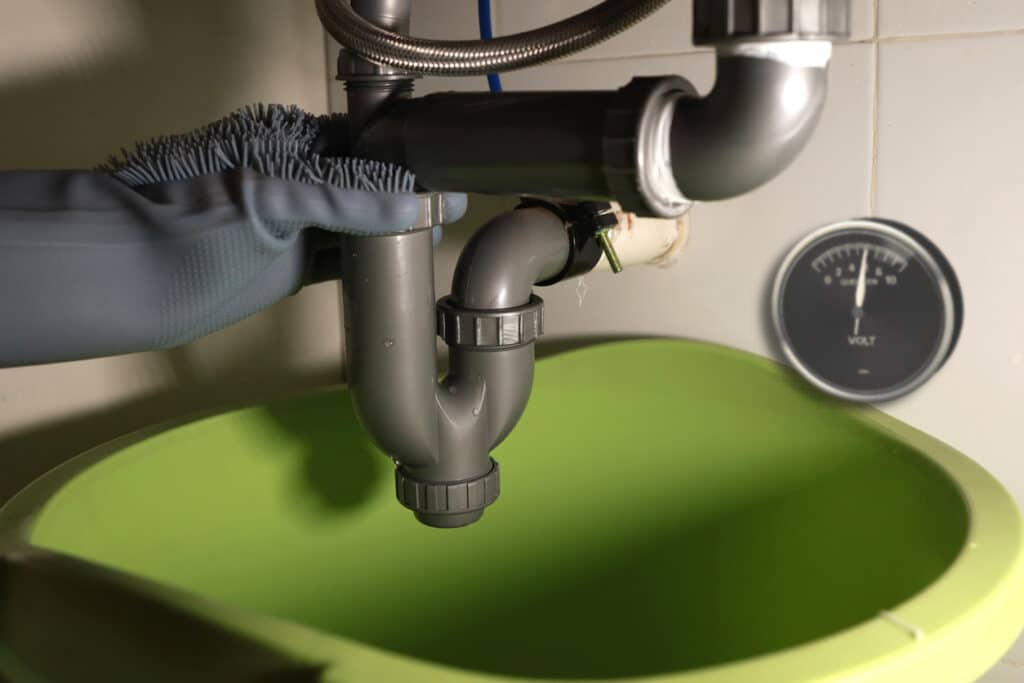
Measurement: 6 V
